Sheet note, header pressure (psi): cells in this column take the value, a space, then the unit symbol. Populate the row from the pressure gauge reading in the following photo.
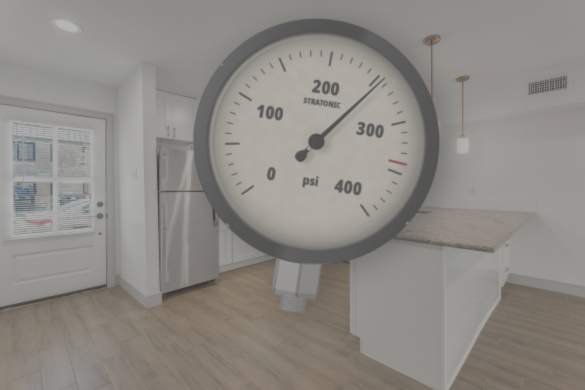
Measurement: 255 psi
